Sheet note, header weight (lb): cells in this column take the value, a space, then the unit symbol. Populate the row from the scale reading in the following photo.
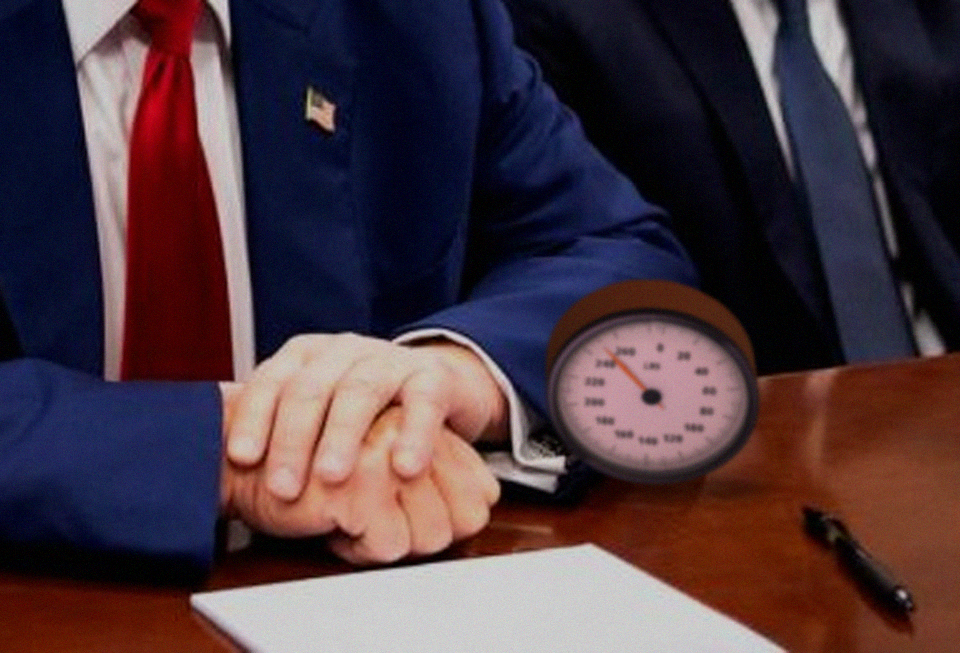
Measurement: 250 lb
